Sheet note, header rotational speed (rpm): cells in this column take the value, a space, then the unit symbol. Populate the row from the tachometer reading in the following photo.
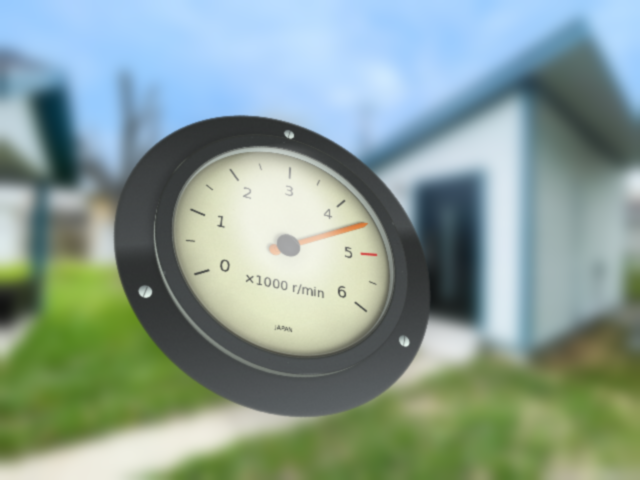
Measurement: 4500 rpm
